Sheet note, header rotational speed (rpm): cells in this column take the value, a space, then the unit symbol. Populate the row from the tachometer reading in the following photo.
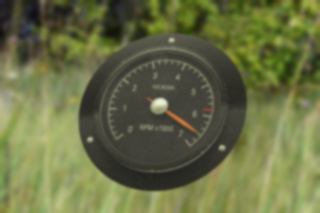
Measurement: 6600 rpm
